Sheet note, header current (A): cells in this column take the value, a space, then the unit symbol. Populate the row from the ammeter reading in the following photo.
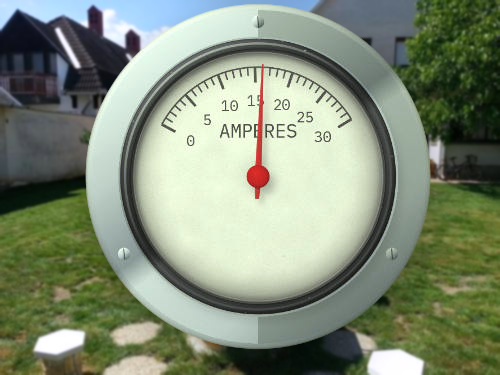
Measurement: 16 A
